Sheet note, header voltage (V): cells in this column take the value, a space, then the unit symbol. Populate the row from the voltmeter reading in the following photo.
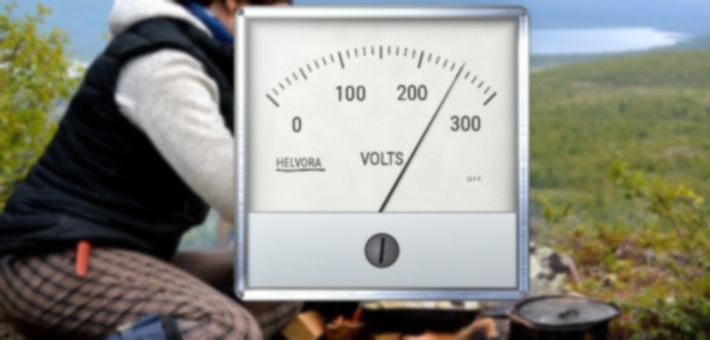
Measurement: 250 V
